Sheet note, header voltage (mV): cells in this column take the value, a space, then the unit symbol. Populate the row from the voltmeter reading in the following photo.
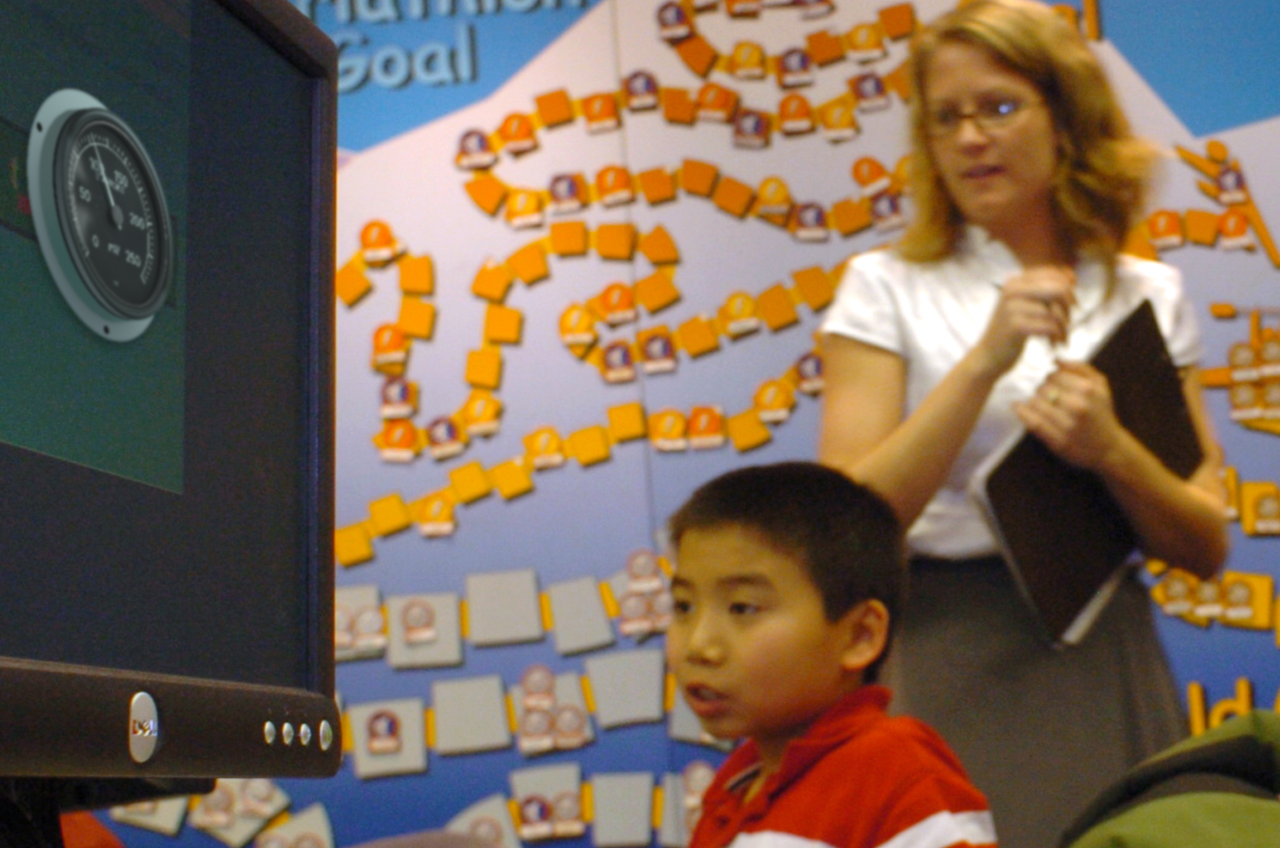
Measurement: 100 mV
